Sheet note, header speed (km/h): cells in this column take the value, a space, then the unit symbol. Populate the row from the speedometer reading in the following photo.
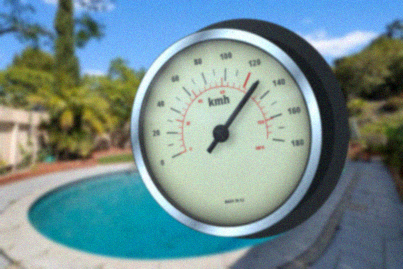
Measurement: 130 km/h
